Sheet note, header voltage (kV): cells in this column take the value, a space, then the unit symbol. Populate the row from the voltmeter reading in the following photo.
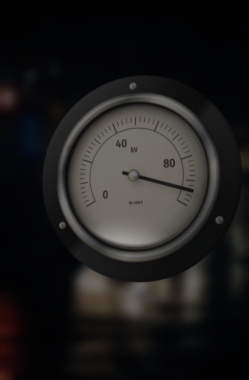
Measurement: 94 kV
